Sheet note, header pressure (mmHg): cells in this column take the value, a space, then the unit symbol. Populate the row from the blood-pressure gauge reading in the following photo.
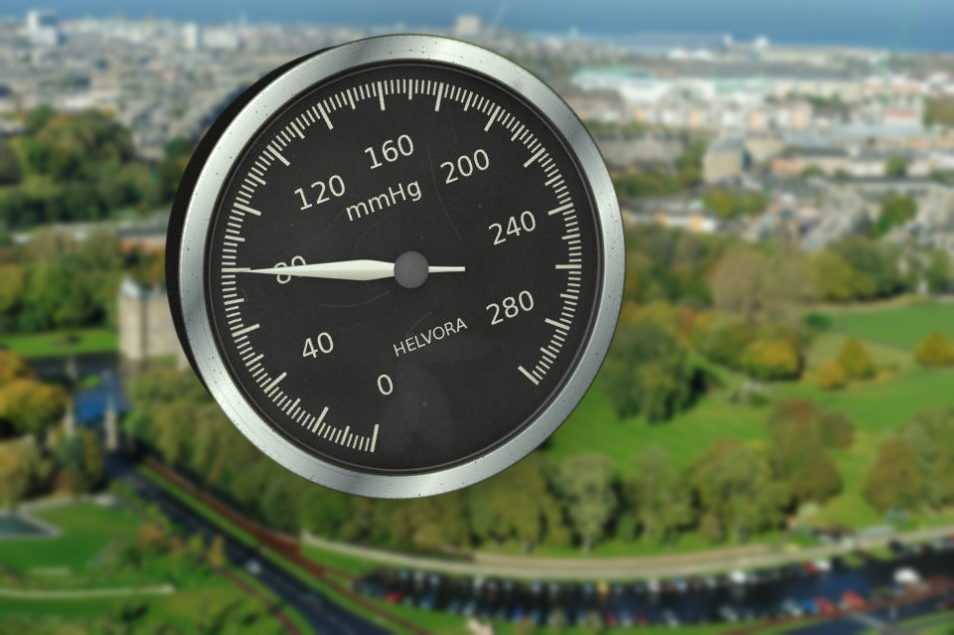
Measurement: 80 mmHg
